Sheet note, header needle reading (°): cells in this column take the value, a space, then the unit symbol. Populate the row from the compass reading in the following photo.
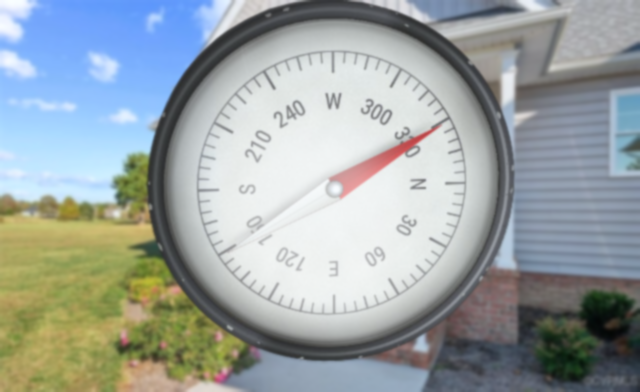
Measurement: 330 °
